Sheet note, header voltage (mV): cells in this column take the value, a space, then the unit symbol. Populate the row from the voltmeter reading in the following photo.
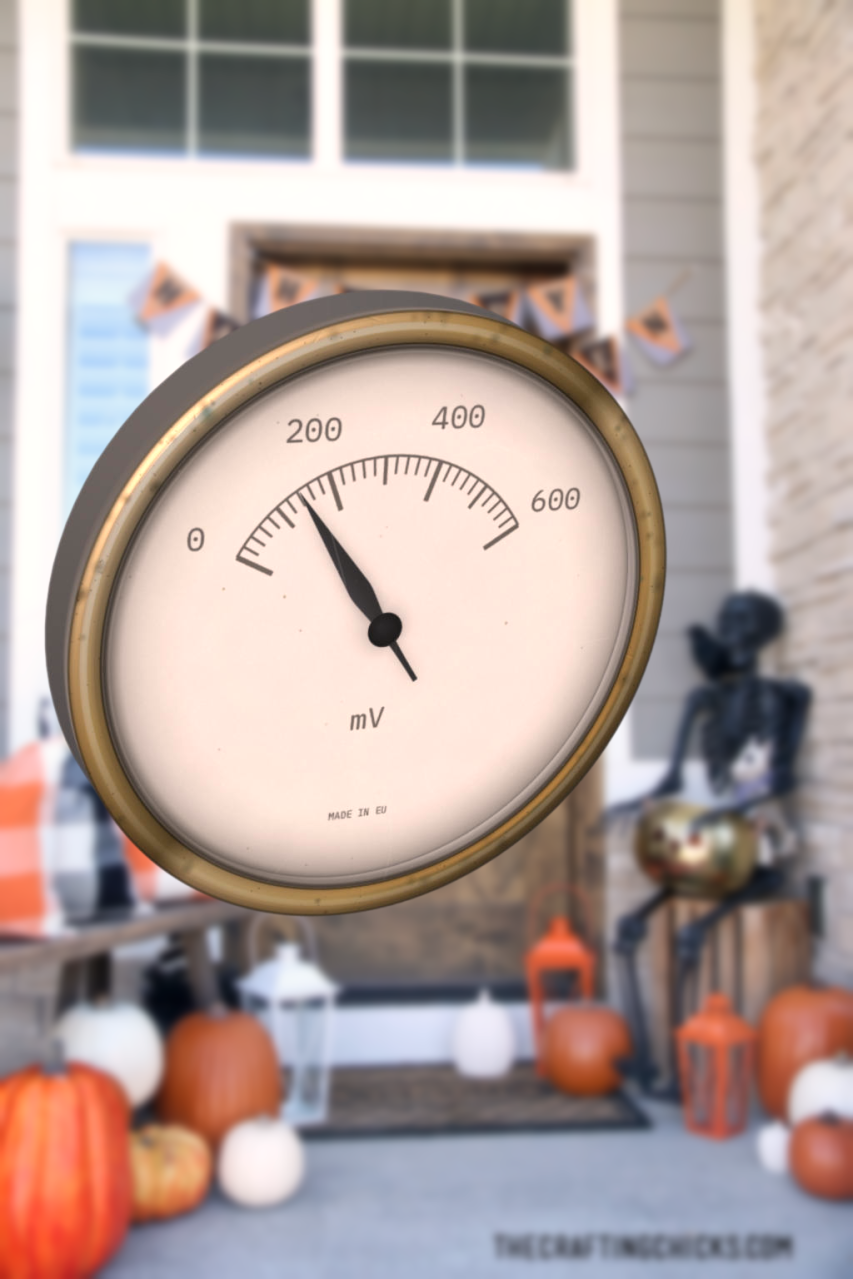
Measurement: 140 mV
